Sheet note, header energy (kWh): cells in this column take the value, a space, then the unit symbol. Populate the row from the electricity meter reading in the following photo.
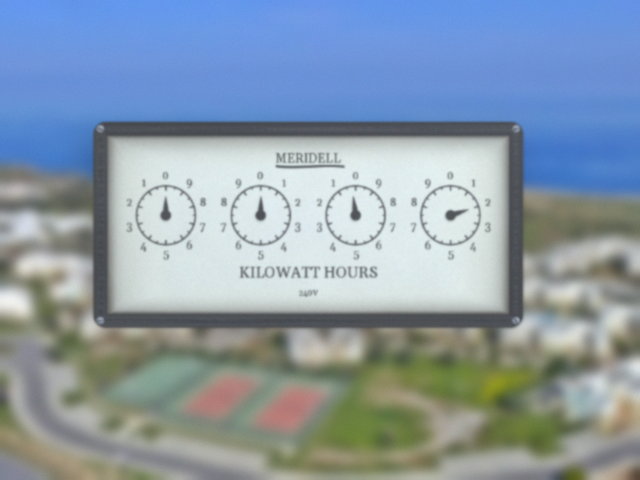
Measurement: 2 kWh
